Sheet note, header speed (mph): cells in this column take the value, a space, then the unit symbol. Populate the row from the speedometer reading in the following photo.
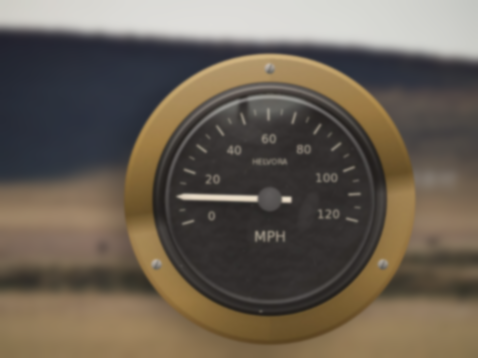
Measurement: 10 mph
